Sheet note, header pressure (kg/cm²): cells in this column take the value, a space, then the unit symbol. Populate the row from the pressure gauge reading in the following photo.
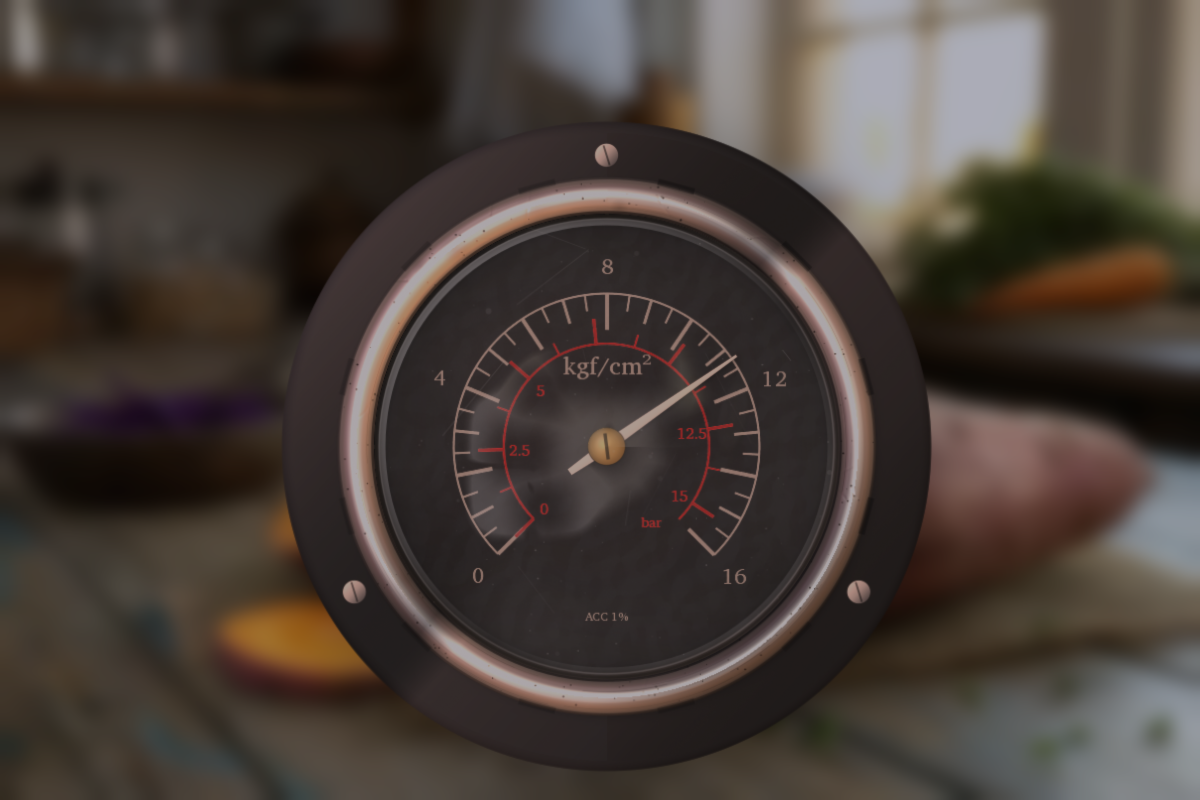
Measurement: 11.25 kg/cm²
